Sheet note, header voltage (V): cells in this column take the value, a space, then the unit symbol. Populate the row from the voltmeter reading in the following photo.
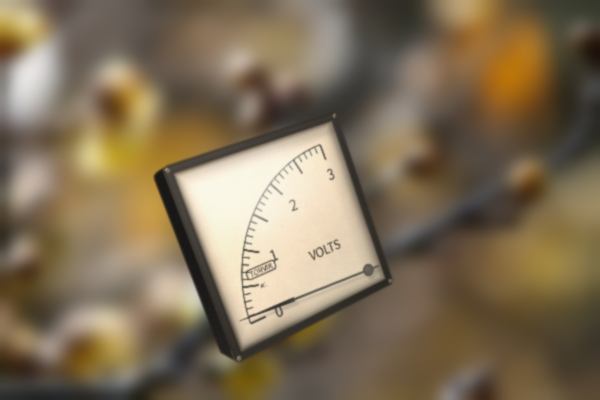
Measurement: 0.1 V
